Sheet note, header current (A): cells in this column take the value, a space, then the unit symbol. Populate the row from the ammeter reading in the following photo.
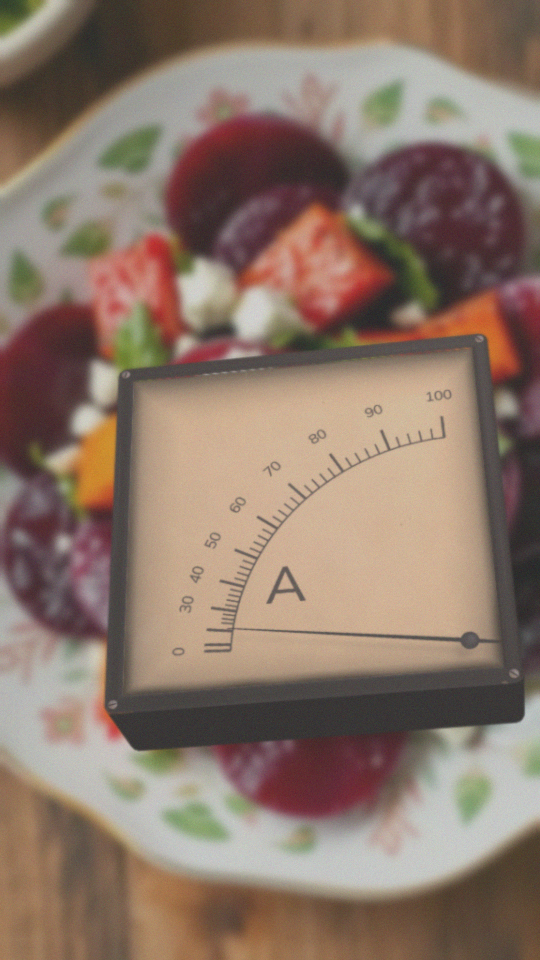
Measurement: 20 A
